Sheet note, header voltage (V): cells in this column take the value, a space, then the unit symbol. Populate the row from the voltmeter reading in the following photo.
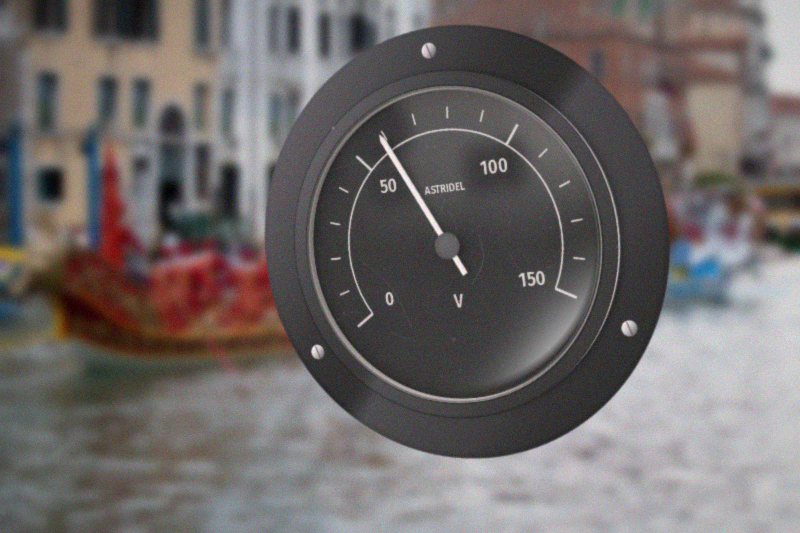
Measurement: 60 V
